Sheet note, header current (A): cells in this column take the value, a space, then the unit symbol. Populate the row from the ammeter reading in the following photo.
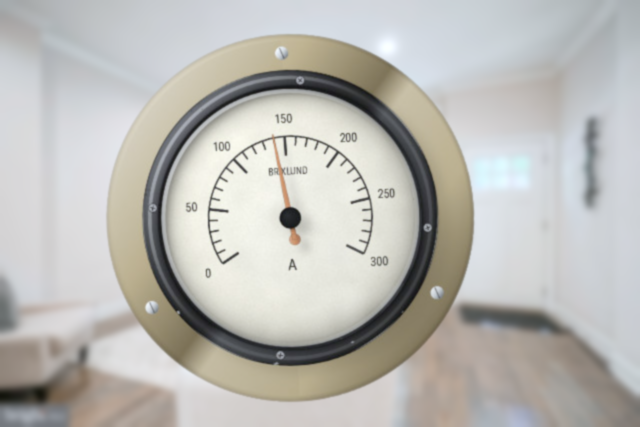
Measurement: 140 A
